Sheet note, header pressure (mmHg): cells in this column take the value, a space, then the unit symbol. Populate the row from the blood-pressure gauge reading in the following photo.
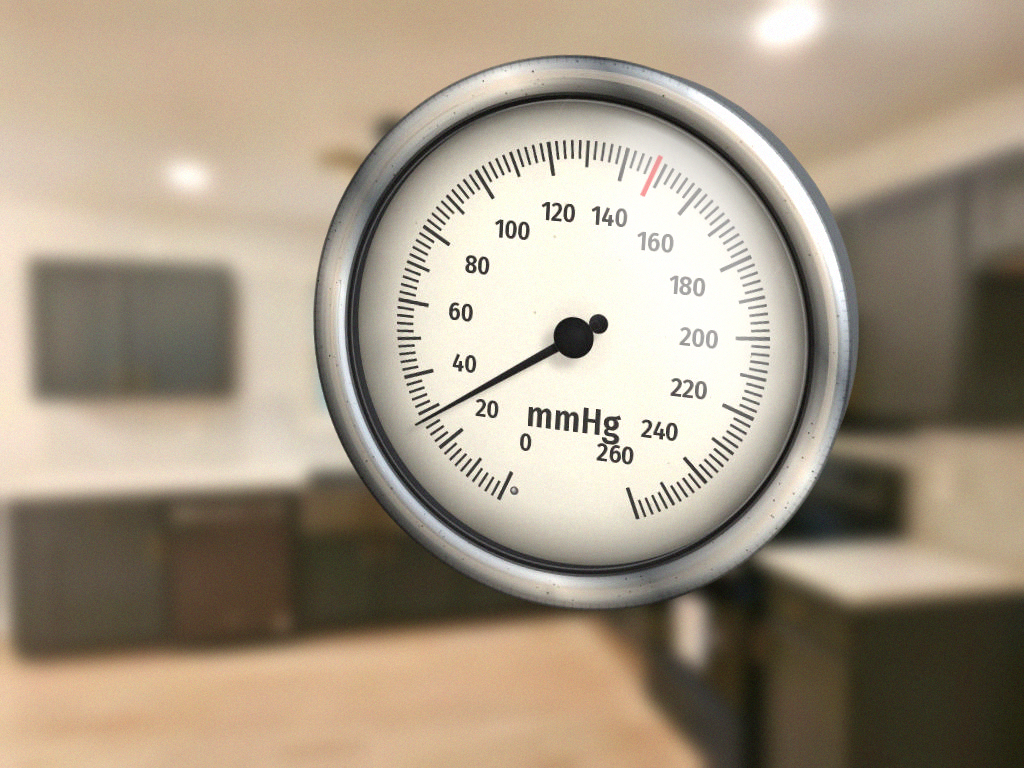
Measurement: 28 mmHg
